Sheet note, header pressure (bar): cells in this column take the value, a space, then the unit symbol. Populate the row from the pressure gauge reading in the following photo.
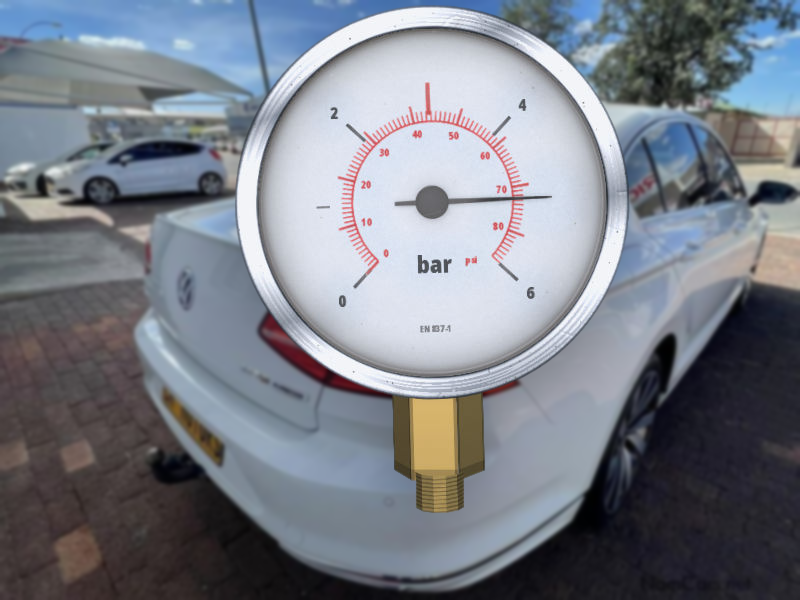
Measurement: 5 bar
